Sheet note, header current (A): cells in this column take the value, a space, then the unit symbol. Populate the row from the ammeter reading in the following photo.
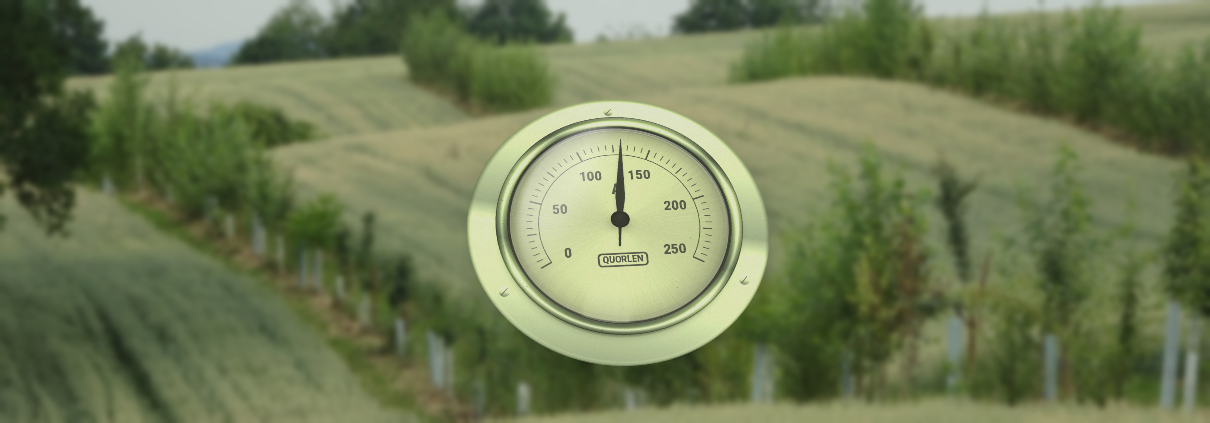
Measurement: 130 A
